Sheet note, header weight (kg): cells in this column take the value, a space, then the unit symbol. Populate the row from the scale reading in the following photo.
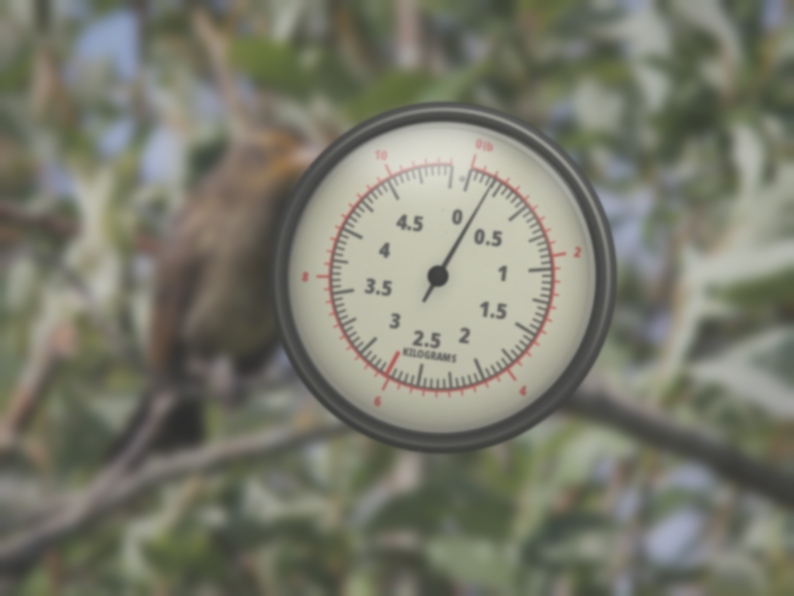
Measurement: 0.2 kg
